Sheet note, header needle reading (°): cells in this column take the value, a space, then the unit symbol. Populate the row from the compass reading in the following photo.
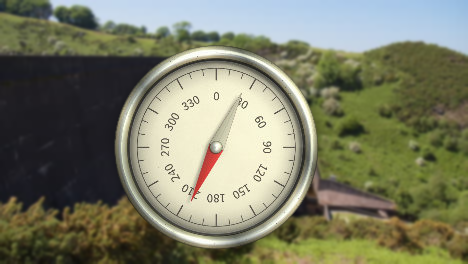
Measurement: 205 °
